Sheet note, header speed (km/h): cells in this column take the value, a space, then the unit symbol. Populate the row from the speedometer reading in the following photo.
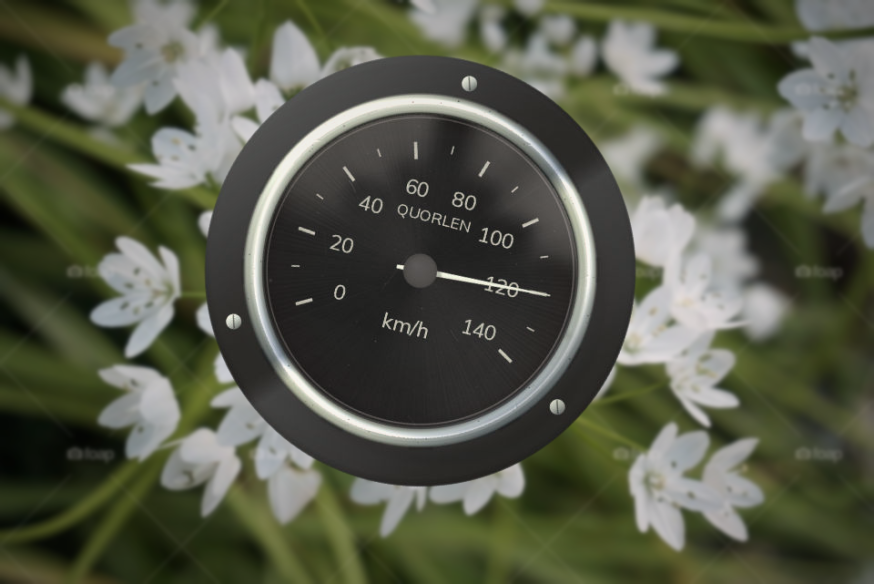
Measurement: 120 km/h
